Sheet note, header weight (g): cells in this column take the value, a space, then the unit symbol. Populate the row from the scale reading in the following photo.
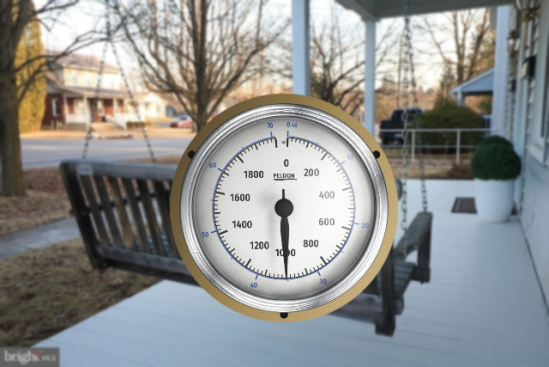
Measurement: 1000 g
